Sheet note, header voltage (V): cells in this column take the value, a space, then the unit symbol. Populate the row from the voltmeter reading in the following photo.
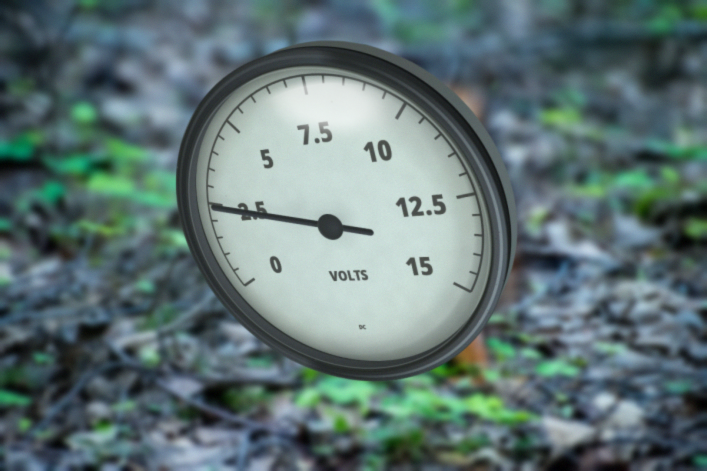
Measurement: 2.5 V
